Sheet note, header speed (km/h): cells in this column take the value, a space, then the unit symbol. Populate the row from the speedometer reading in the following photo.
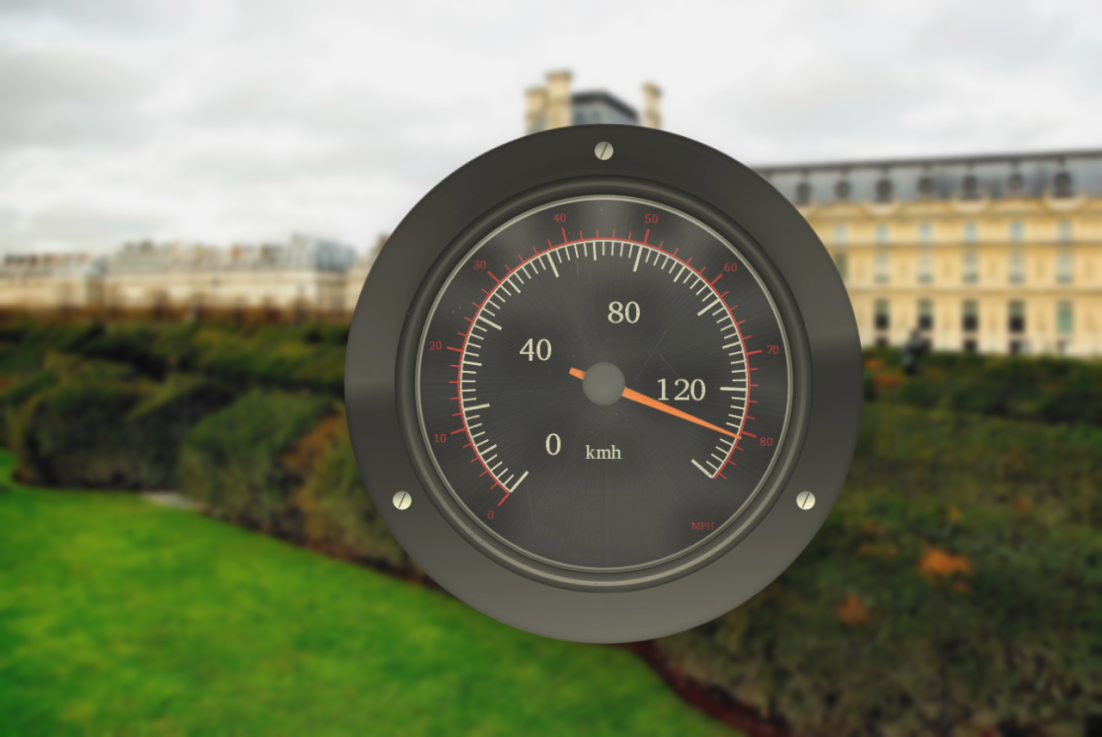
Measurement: 130 km/h
